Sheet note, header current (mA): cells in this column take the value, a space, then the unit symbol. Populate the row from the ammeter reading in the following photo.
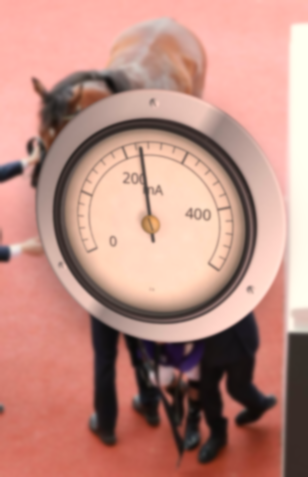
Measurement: 230 mA
